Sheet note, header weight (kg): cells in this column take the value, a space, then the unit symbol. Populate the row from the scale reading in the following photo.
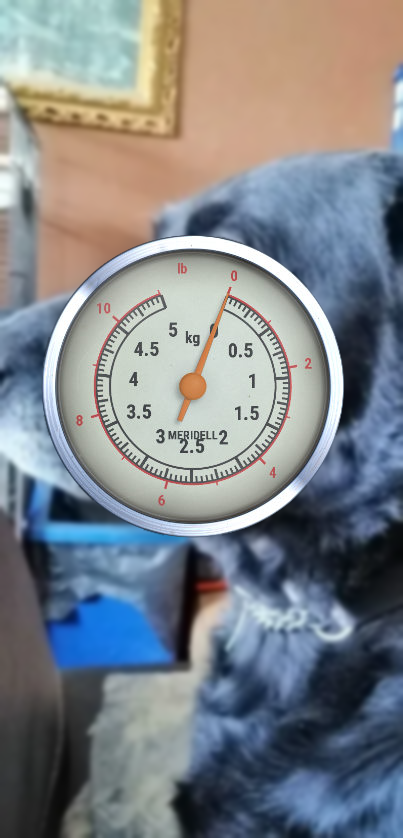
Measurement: 0 kg
